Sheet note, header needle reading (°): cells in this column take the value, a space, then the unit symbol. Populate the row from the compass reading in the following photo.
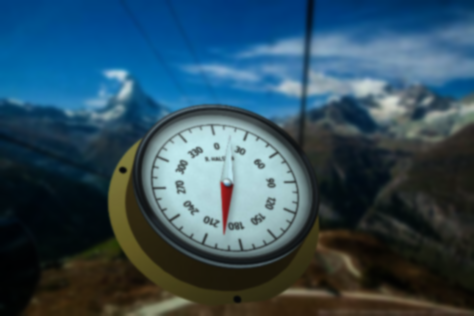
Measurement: 195 °
